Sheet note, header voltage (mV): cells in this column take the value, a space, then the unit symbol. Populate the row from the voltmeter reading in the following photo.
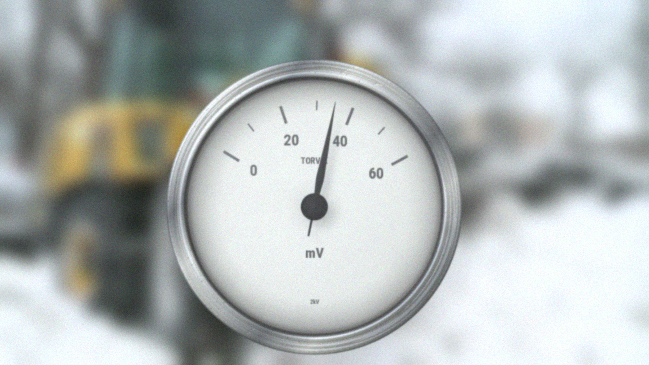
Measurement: 35 mV
